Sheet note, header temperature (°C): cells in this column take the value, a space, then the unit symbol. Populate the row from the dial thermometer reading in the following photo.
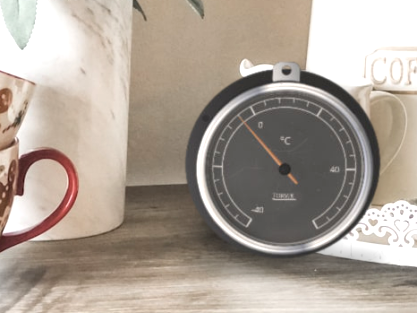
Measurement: -4 °C
